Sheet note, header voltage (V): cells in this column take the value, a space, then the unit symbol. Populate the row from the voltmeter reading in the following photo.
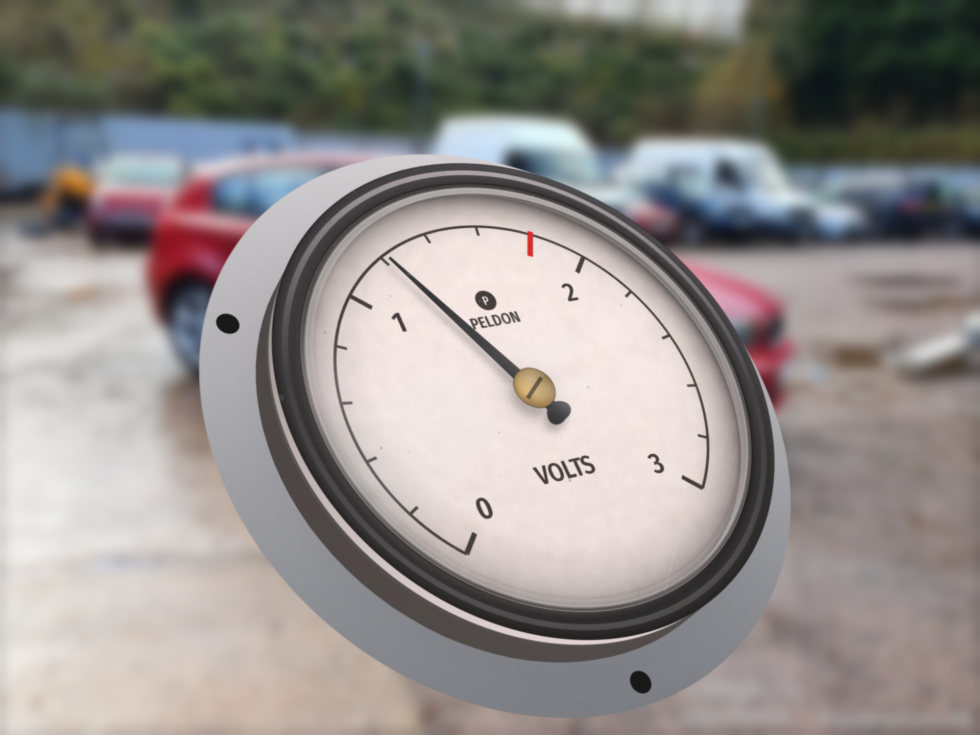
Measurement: 1.2 V
